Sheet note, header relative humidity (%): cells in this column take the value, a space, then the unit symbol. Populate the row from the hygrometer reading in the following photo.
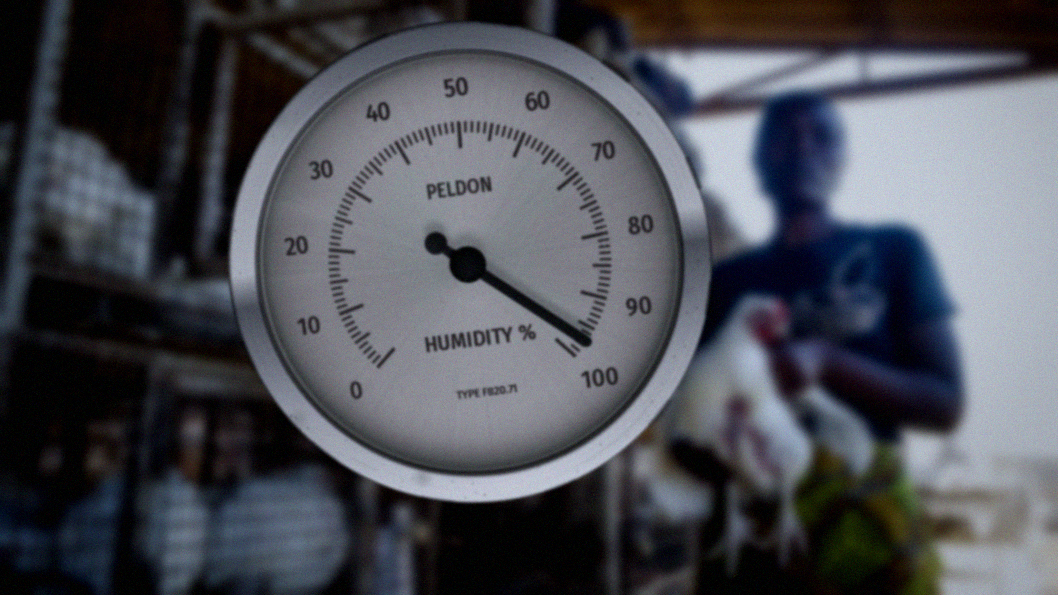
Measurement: 97 %
